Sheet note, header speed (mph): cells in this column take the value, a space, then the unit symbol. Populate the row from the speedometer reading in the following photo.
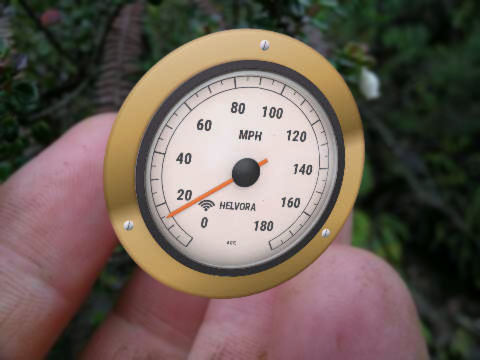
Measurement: 15 mph
